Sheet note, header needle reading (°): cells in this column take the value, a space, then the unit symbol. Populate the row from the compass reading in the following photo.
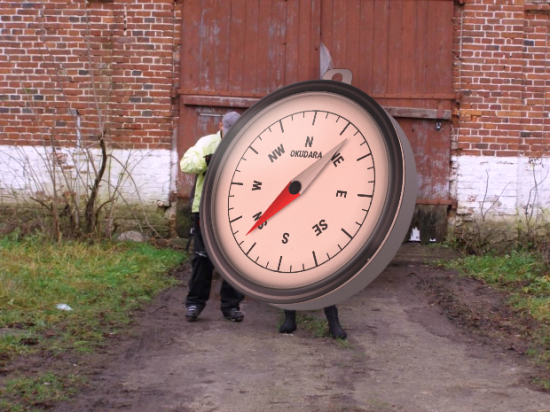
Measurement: 220 °
